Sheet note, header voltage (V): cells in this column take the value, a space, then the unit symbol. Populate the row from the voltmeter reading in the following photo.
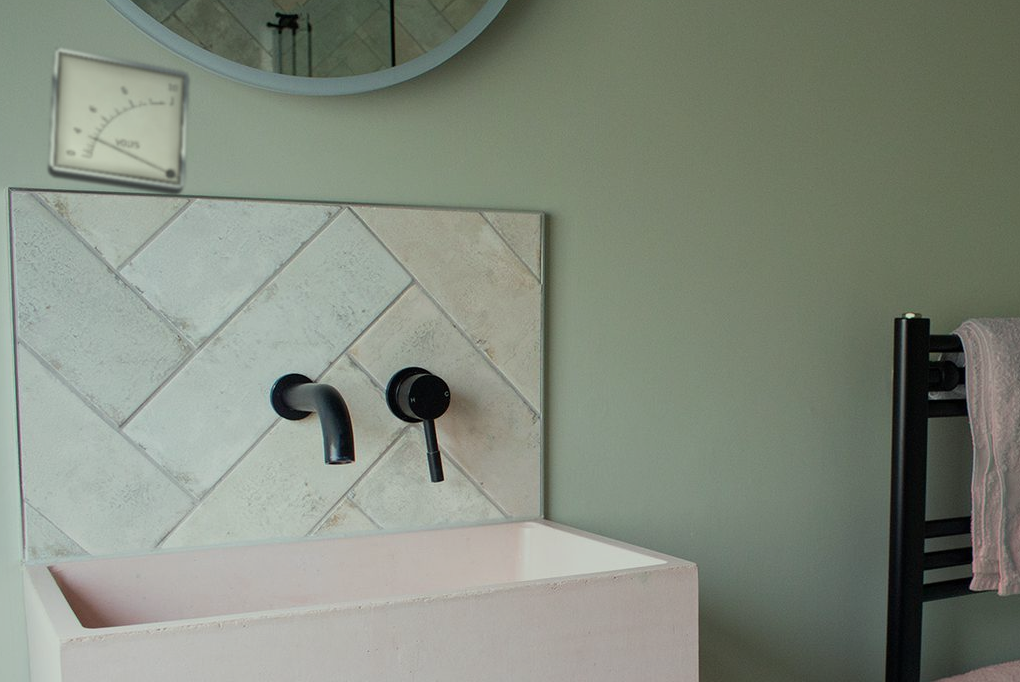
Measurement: 4 V
